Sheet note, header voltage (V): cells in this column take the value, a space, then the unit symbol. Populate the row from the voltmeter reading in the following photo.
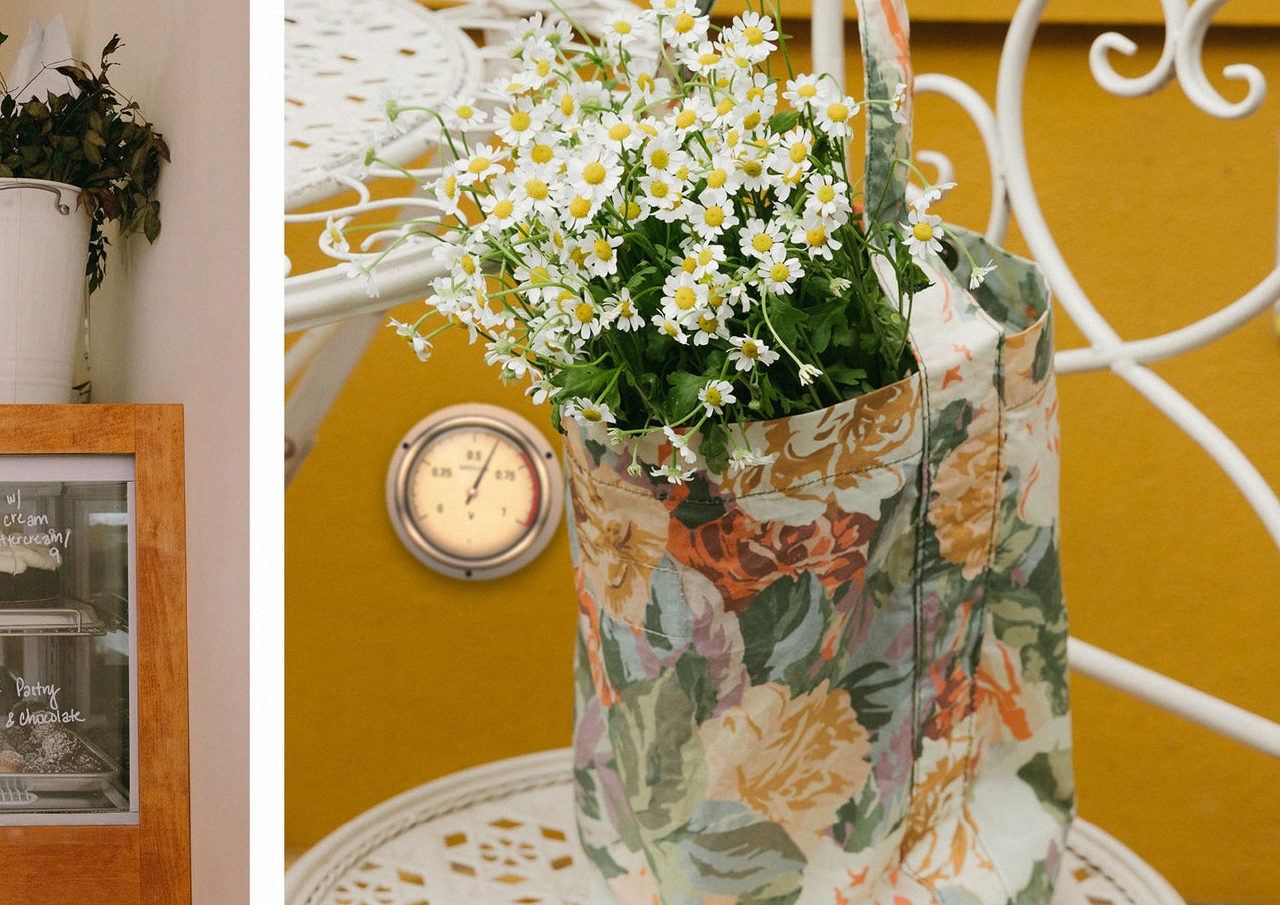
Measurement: 0.6 V
